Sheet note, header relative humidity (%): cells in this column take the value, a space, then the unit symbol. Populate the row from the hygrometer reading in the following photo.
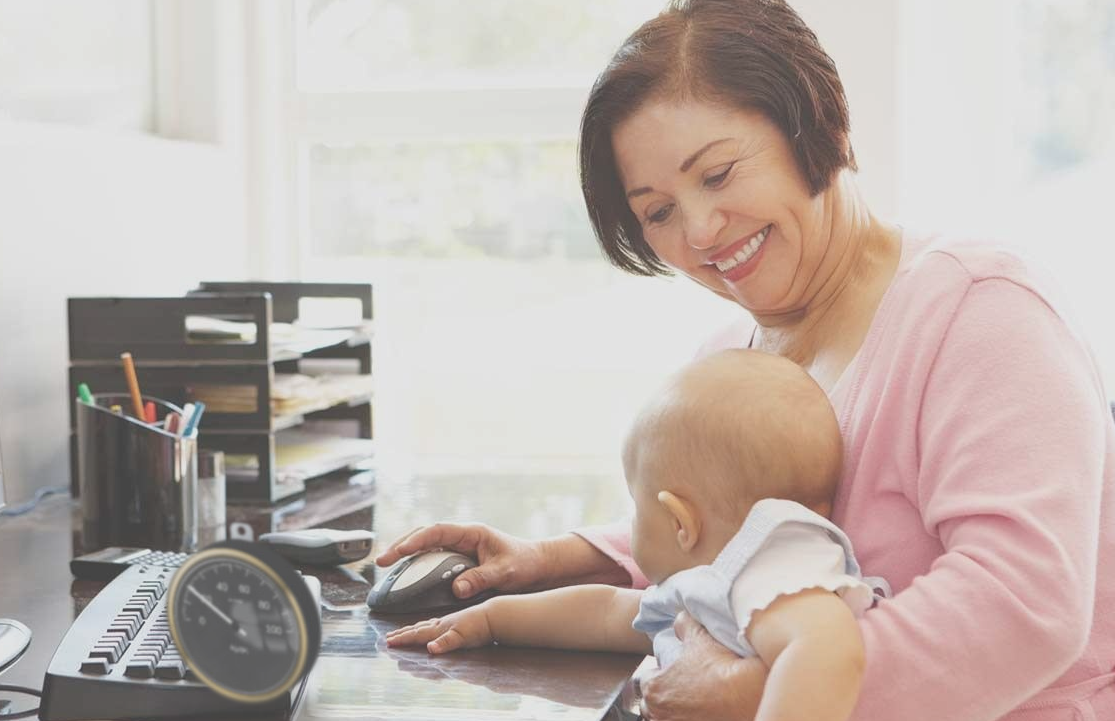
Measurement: 20 %
